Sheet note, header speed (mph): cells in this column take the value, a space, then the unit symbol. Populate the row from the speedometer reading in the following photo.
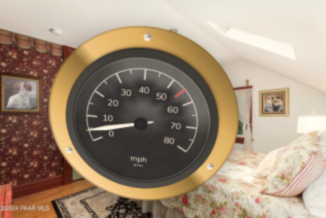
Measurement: 5 mph
